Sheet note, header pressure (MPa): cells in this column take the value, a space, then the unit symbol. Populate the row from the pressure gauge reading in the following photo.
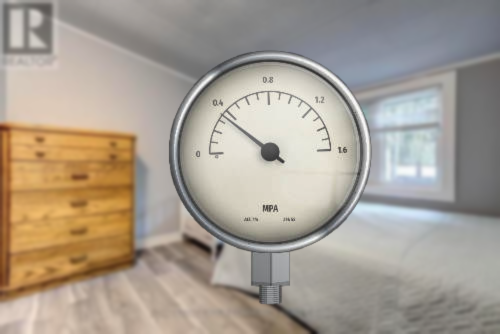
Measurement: 0.35 MPa
